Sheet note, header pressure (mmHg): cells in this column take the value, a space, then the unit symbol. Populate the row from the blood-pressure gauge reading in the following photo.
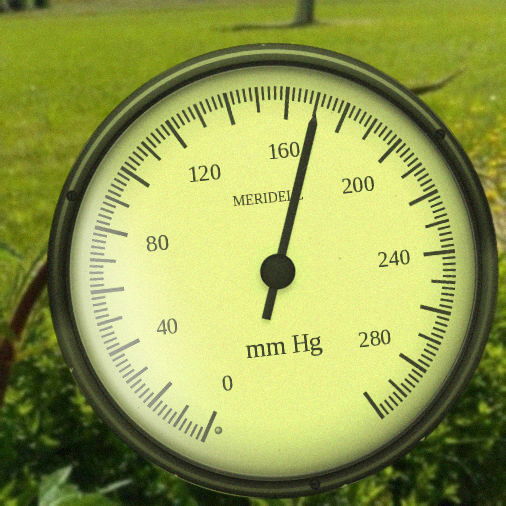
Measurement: 170 mmHg
